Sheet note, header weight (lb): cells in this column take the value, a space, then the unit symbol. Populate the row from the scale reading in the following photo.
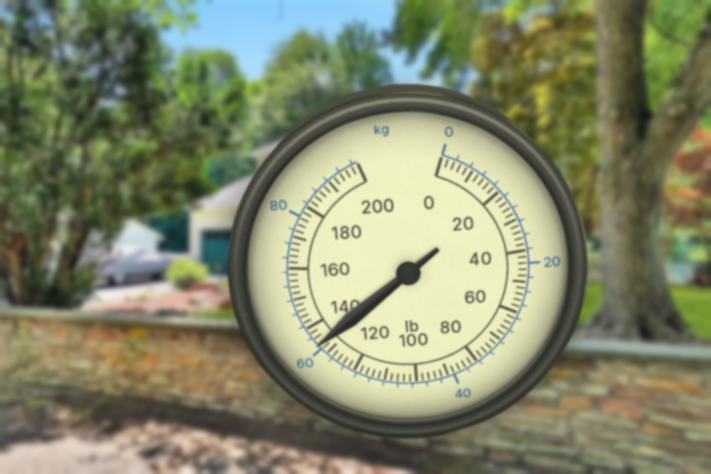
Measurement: 134 lb
